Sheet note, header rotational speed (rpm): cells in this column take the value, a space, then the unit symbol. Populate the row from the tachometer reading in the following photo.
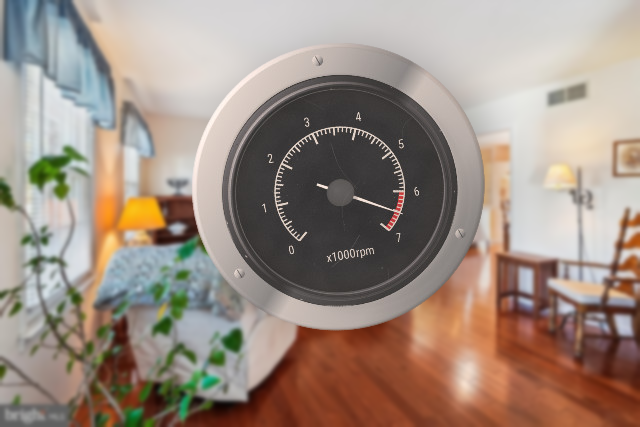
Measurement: 6500 rpm
